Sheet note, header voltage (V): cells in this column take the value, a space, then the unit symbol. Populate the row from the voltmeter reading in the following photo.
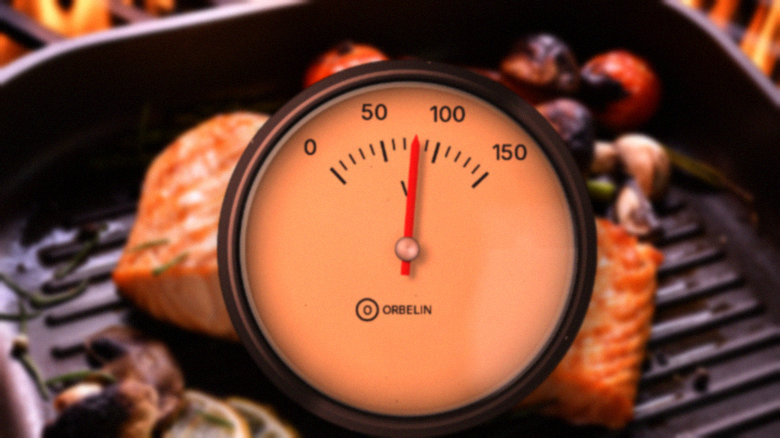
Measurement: 80 V
